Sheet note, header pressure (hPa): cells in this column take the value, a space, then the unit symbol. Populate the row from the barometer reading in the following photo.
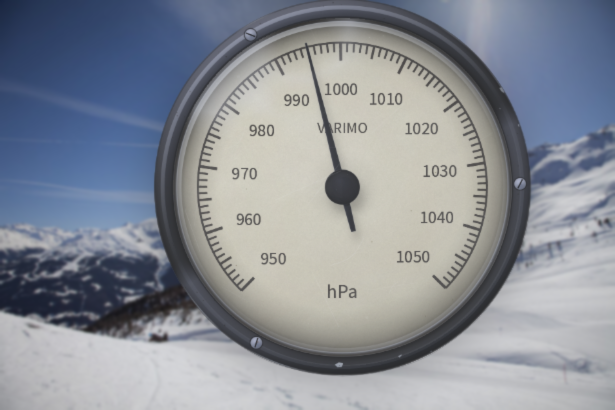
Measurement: 995 hPa
